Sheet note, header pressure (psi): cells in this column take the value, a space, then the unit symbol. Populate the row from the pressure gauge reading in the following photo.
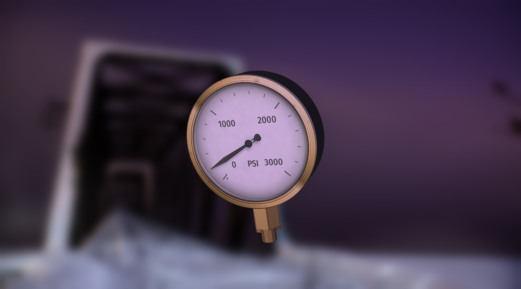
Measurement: 200 psi
